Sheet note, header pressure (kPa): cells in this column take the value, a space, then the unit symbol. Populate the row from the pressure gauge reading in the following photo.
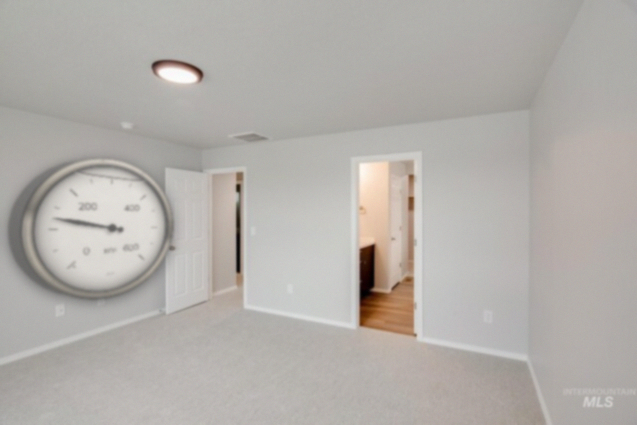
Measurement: 125 kPa
